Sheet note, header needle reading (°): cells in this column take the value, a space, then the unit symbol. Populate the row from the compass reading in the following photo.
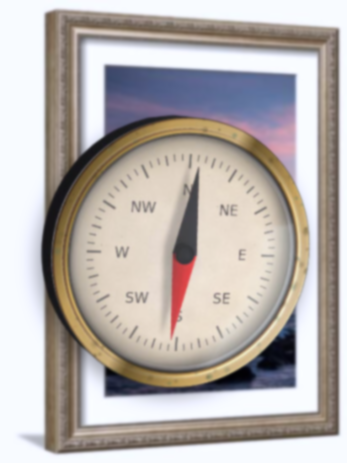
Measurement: 185 °
